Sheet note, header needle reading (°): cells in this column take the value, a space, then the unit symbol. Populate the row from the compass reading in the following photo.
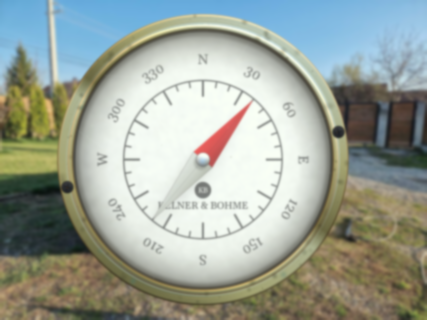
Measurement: 40 °
